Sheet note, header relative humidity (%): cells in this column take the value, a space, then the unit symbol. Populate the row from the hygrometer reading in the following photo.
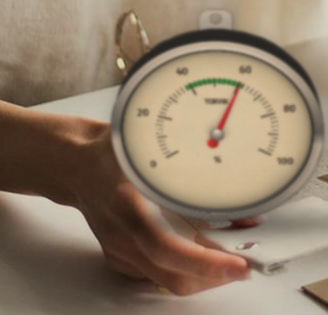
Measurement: 60 %
